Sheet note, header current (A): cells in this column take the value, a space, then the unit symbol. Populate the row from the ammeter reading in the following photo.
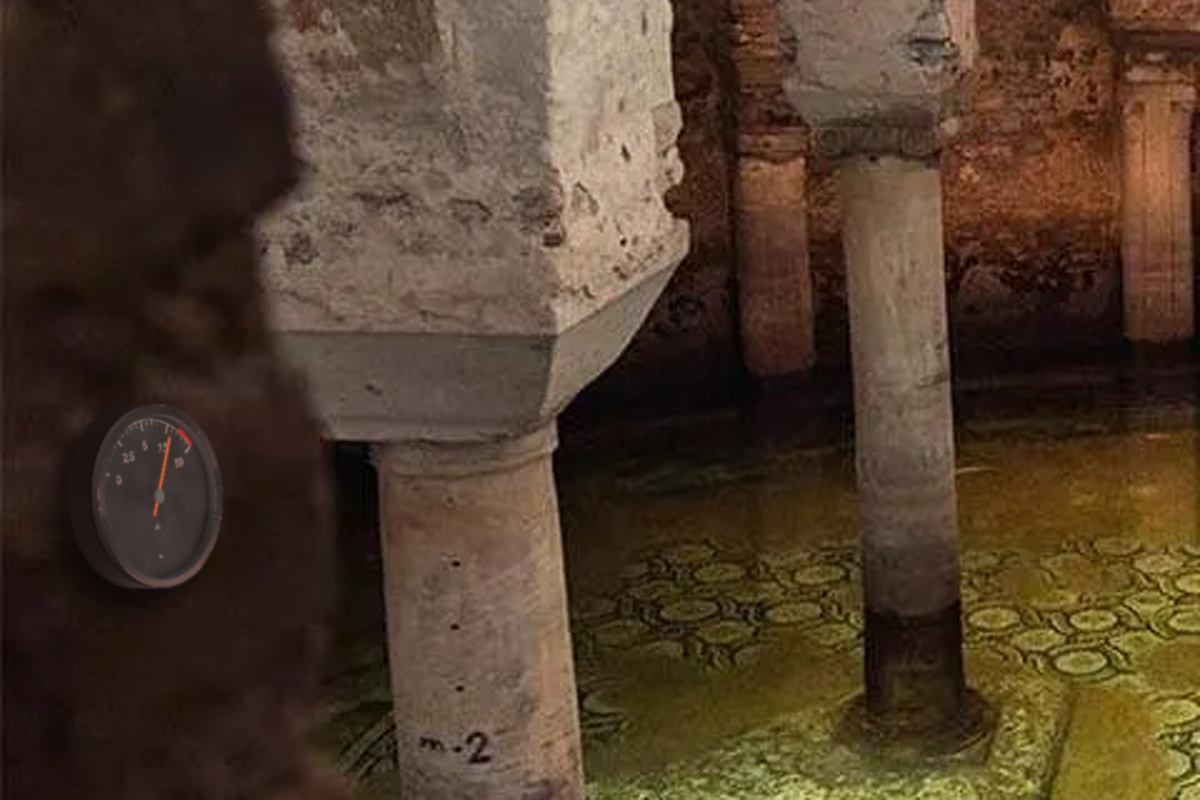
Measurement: 7.5 A
